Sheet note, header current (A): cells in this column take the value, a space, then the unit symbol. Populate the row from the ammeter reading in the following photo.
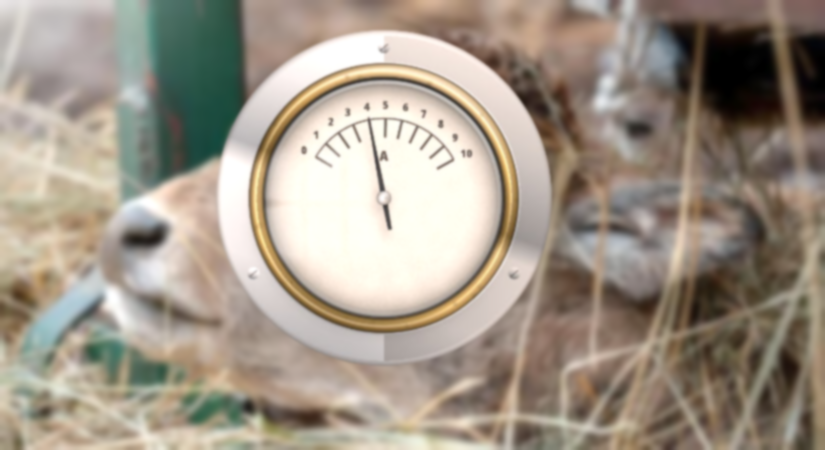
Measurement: 4 A
